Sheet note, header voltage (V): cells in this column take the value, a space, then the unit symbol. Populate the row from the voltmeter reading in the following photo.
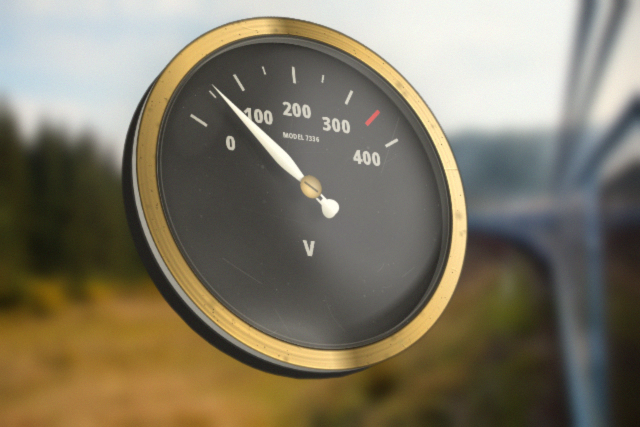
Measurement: 50 V
